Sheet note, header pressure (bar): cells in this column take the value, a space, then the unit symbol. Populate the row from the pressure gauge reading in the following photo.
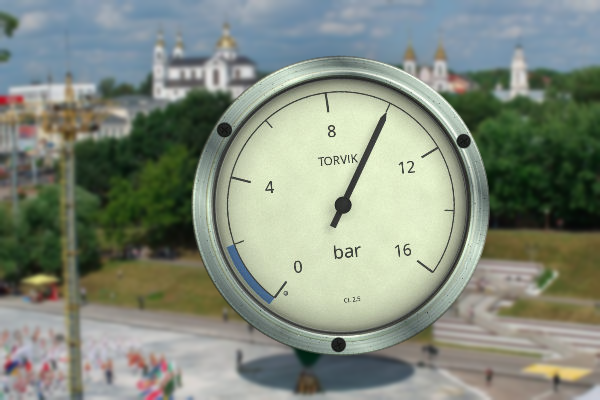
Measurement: 10 bar
